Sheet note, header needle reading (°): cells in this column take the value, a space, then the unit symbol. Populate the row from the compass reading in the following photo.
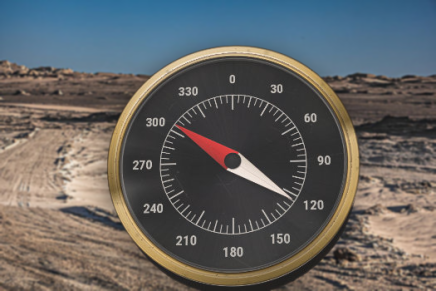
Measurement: 305 °
